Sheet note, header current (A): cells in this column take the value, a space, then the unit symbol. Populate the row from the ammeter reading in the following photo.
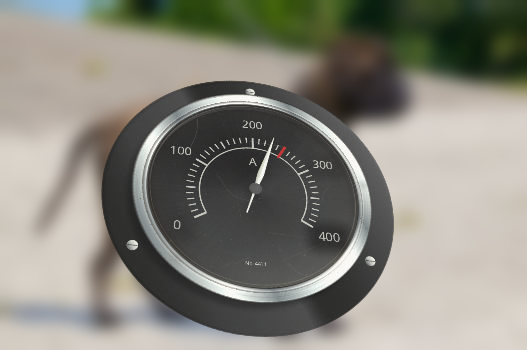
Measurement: 230 A
